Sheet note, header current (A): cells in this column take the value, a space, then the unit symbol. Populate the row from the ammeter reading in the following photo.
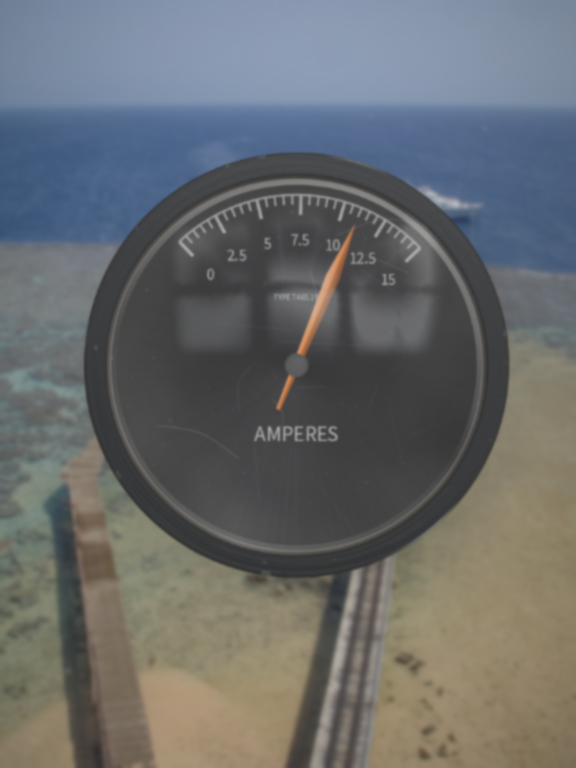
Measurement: 11 A
